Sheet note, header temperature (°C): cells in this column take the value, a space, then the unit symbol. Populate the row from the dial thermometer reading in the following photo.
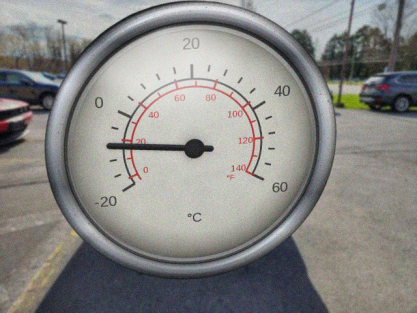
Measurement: -8 °C
